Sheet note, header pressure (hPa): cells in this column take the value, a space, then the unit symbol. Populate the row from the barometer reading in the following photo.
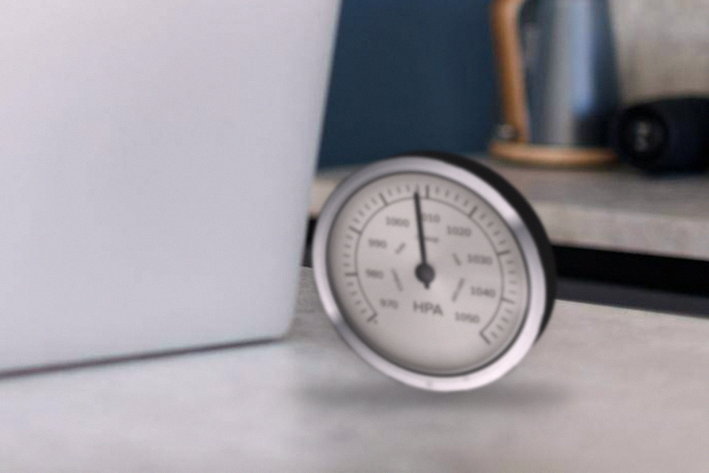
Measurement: 1008 hPa
